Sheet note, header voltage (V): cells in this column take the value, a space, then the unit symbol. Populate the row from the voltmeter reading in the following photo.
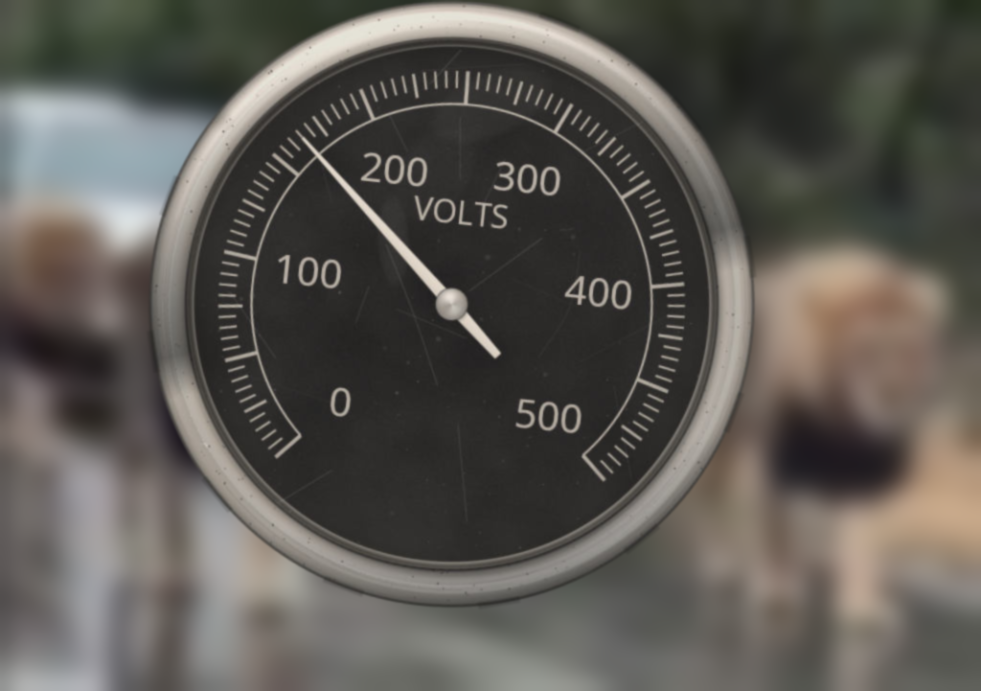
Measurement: 165 V
